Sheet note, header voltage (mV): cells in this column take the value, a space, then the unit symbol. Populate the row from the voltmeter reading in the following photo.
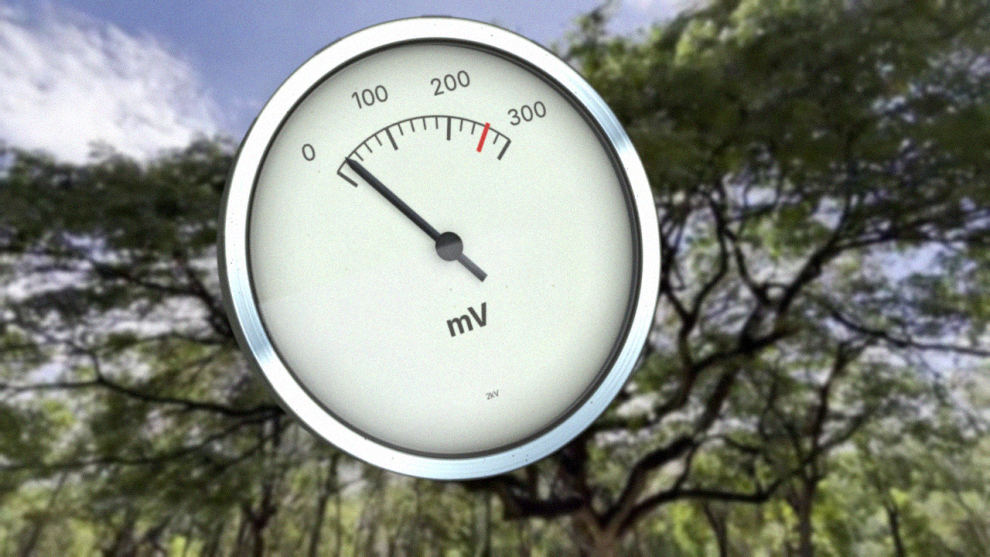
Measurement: 20 mV
